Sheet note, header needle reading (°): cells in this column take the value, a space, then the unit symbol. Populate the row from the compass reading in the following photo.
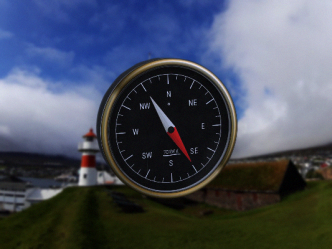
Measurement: 150 °
